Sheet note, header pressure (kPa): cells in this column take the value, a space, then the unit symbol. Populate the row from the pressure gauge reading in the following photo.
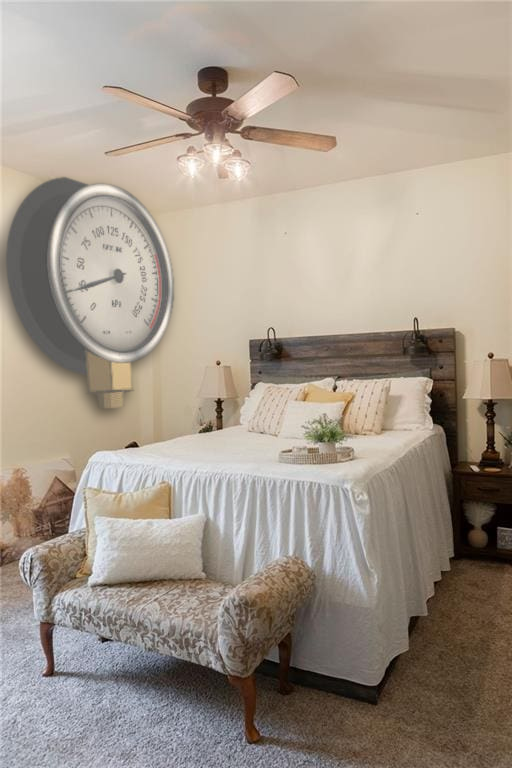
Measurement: 25 kPa
